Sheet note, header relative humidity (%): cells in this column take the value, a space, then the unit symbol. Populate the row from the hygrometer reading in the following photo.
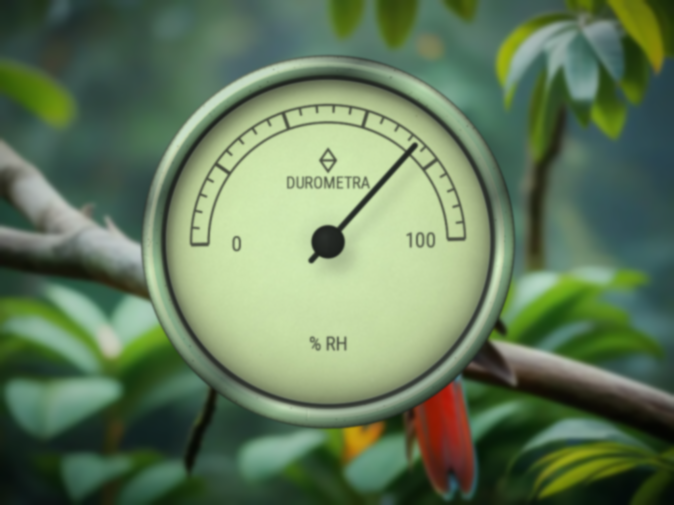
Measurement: 74 %
